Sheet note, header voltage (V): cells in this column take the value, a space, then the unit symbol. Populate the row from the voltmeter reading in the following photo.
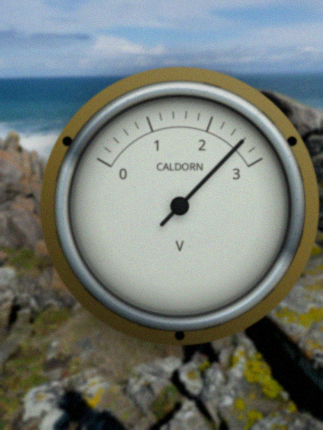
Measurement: 2.6 V
